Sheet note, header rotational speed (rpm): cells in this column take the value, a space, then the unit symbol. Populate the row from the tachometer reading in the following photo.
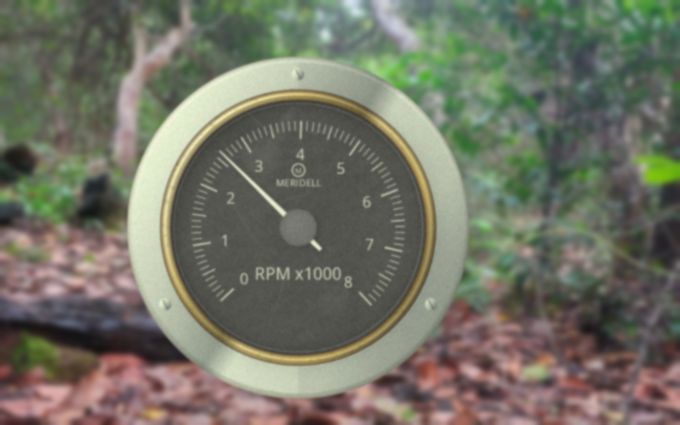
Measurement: 2600 rpm
